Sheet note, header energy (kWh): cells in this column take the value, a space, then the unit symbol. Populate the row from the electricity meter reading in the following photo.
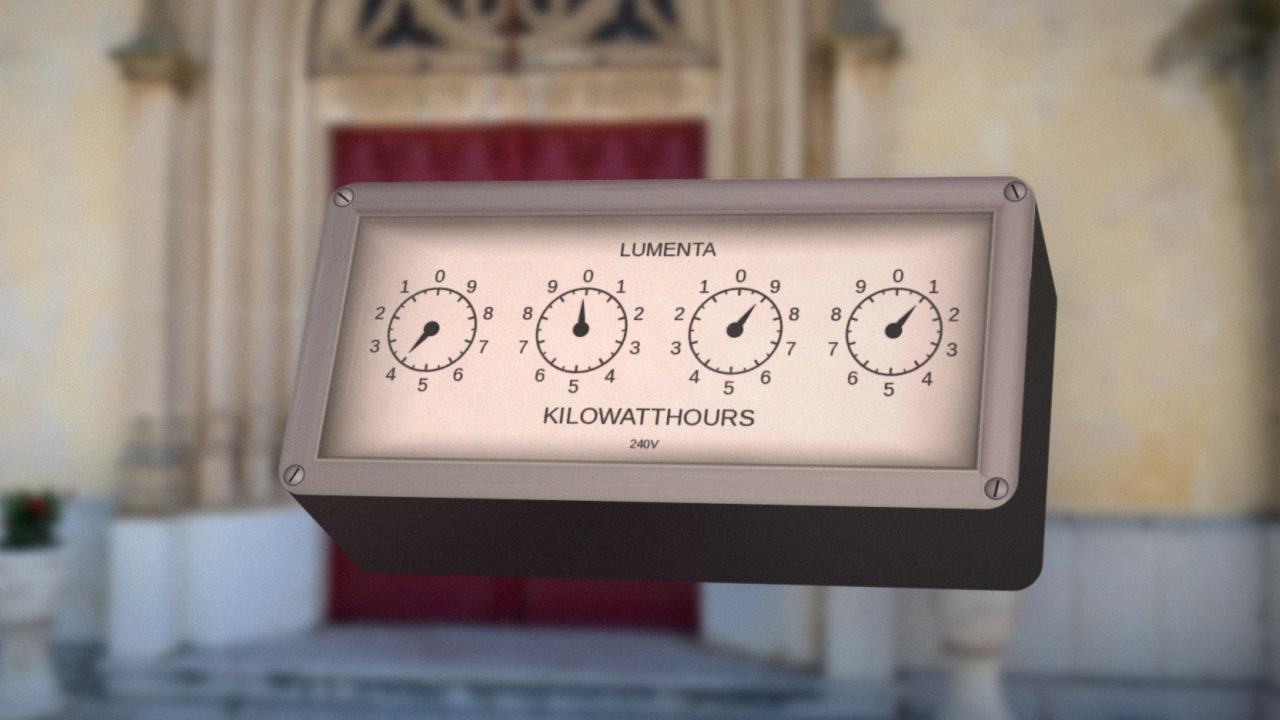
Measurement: 3991 kWh
